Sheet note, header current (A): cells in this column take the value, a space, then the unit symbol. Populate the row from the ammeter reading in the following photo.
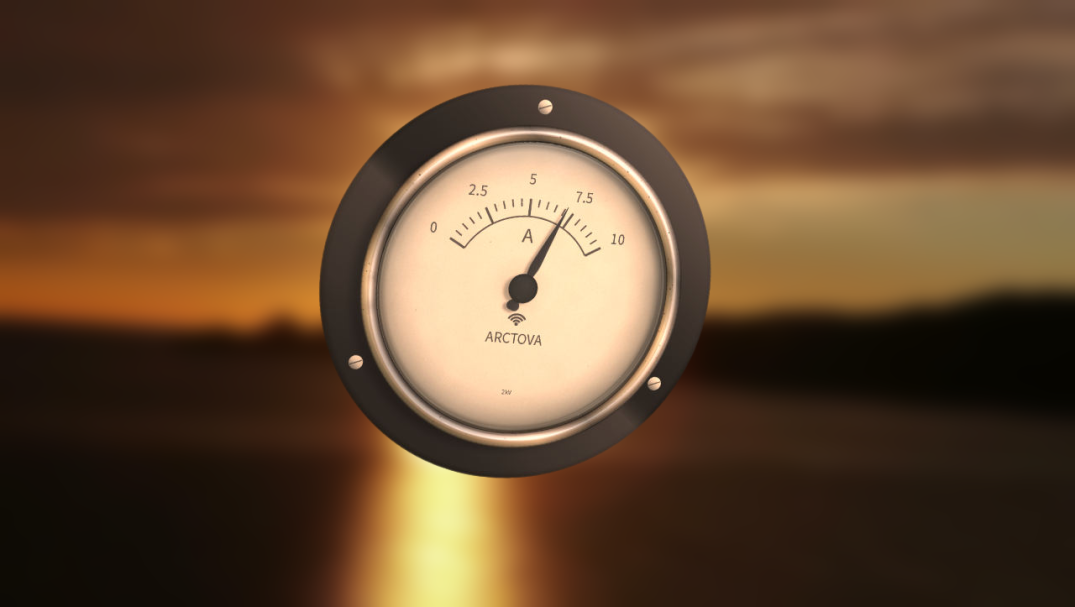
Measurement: 7 A
